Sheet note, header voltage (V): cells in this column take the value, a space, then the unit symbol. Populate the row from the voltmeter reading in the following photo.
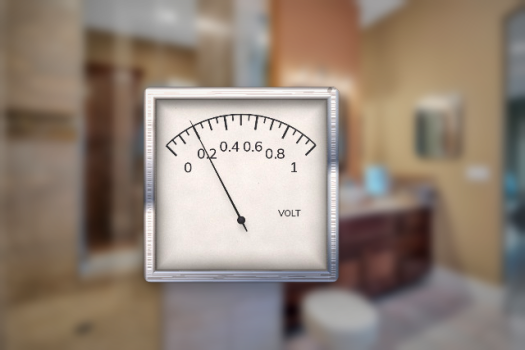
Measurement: 0.2 V
